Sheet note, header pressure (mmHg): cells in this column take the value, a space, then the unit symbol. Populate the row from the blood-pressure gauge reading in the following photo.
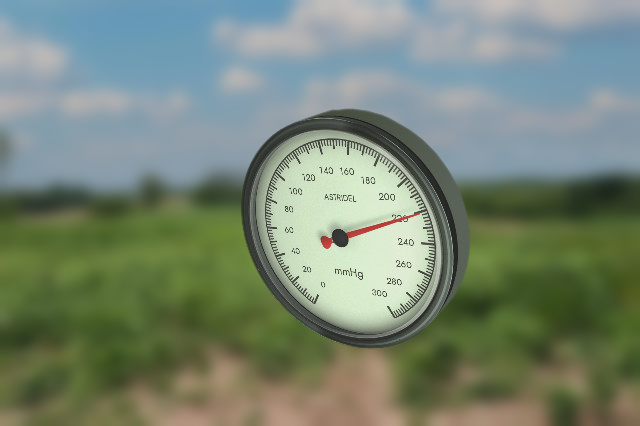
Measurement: 220 mmHg
